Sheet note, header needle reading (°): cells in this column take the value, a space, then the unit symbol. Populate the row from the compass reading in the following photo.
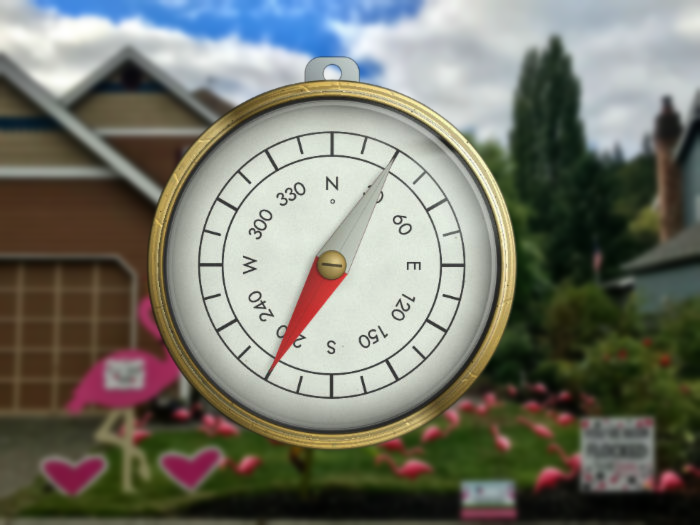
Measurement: 210 °
